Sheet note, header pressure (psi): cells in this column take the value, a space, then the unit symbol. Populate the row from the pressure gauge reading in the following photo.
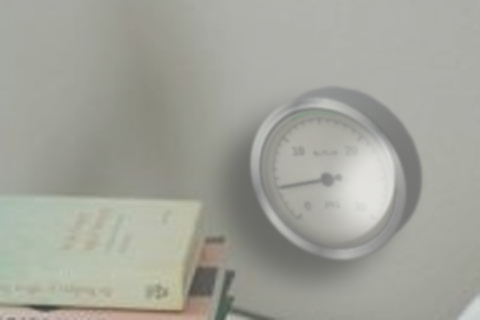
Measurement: 4 psi
